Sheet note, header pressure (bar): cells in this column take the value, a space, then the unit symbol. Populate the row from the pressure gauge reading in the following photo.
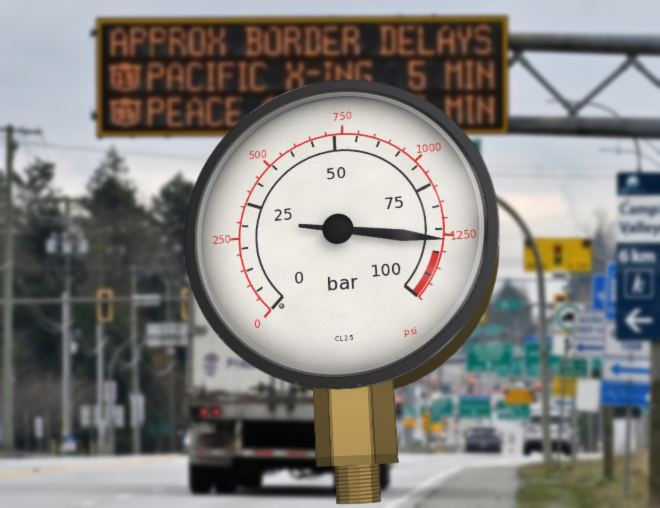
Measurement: 87.5 bar
